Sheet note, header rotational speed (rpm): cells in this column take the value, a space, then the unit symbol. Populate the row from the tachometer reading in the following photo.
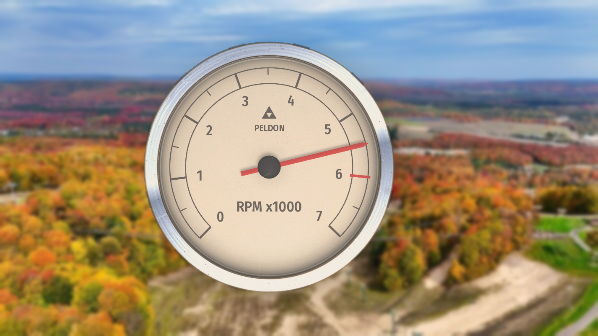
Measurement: 5500 rpm
